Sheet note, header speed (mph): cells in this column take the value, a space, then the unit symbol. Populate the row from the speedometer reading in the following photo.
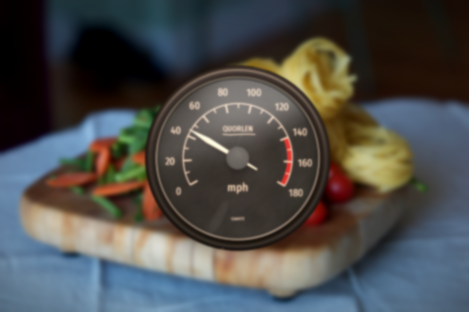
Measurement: 45 mph
